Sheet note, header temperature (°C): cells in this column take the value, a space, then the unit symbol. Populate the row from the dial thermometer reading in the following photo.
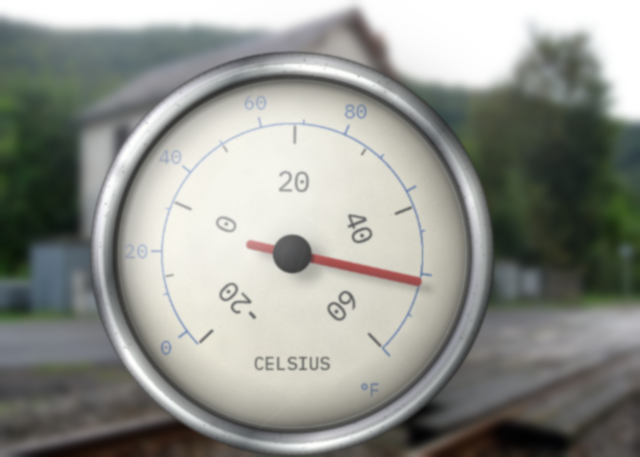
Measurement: 50 °C
